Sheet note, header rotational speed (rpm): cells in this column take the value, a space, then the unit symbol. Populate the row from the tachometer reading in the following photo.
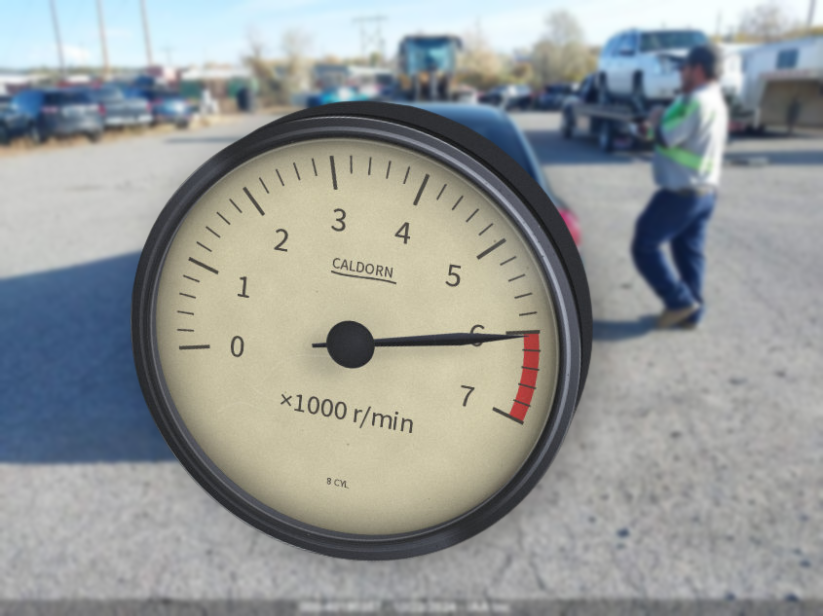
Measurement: 6000 rpm
